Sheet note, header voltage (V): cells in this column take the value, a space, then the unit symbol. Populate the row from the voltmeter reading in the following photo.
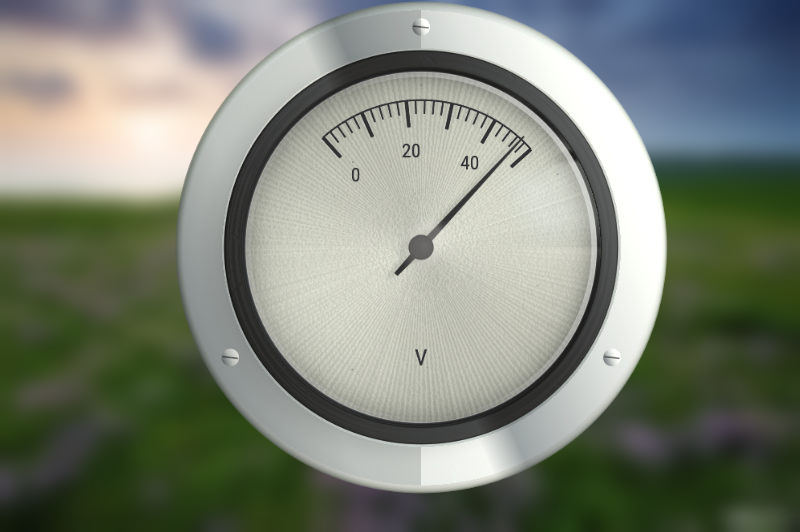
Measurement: 47 V
